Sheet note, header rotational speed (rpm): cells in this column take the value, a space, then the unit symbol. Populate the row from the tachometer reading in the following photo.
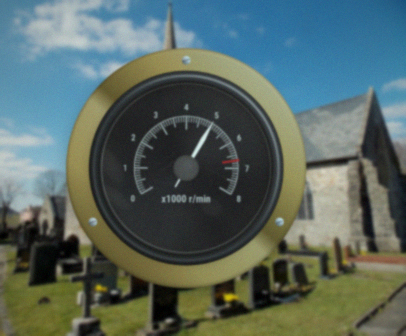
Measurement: 5000 rpm
